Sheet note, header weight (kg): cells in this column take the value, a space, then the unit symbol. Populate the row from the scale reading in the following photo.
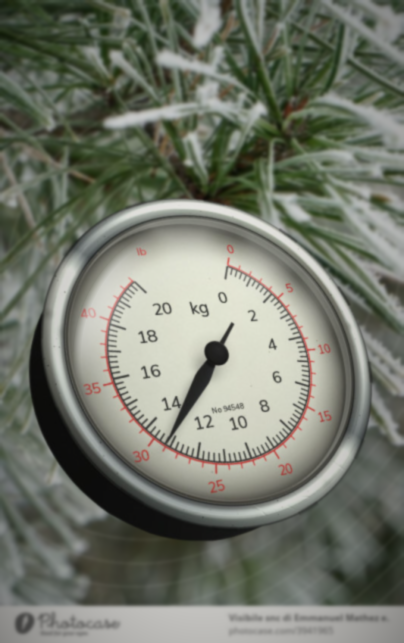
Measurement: 13.2 kg
